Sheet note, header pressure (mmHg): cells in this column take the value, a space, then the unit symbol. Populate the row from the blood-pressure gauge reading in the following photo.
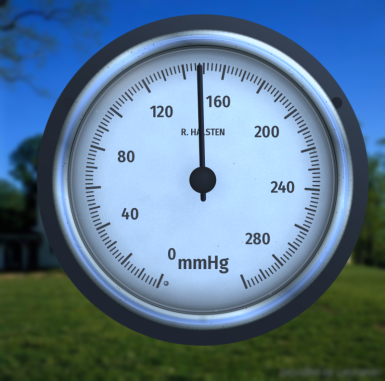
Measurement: 148 mmHg
